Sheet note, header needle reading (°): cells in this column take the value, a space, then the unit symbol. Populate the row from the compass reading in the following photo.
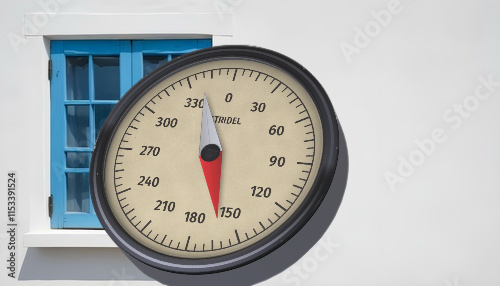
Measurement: 160 °
